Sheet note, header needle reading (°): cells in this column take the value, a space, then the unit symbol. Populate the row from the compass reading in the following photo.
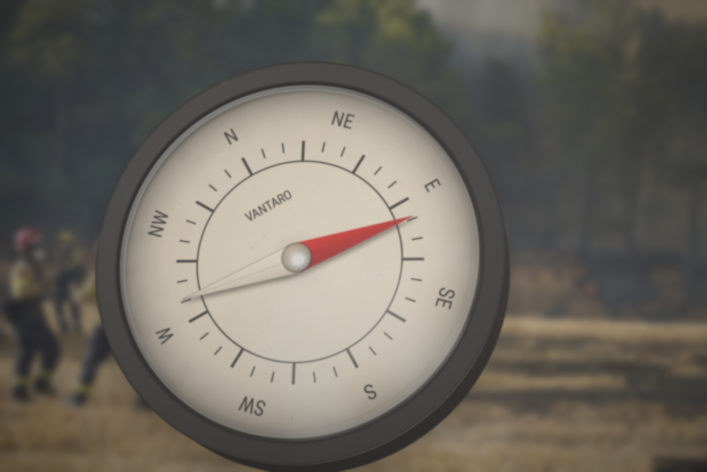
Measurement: 100 °
